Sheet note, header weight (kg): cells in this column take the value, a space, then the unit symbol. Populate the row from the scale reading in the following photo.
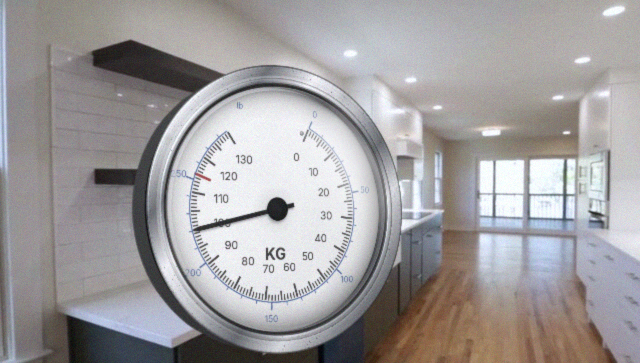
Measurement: 100 kg
